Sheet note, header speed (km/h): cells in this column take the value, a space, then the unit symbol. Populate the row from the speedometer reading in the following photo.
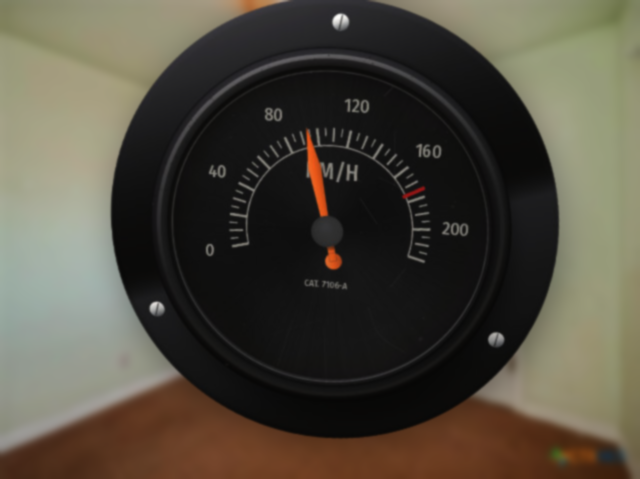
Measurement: 95 km/h
